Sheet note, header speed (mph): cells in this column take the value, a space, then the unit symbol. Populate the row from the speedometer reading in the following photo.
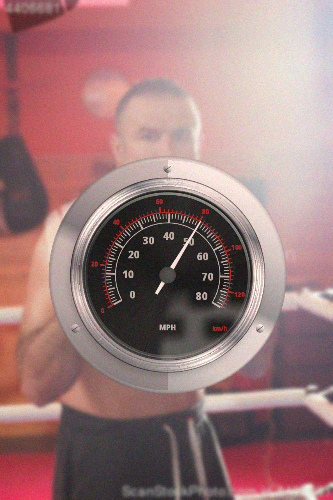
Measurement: 50 mph
